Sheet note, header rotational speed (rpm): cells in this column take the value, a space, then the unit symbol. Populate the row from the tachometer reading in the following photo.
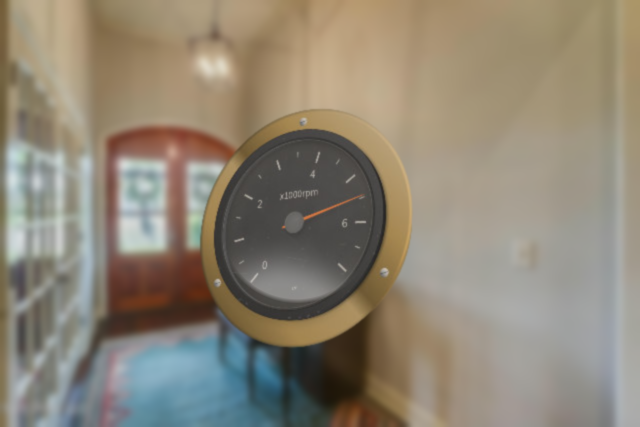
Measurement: 5500 rpm
